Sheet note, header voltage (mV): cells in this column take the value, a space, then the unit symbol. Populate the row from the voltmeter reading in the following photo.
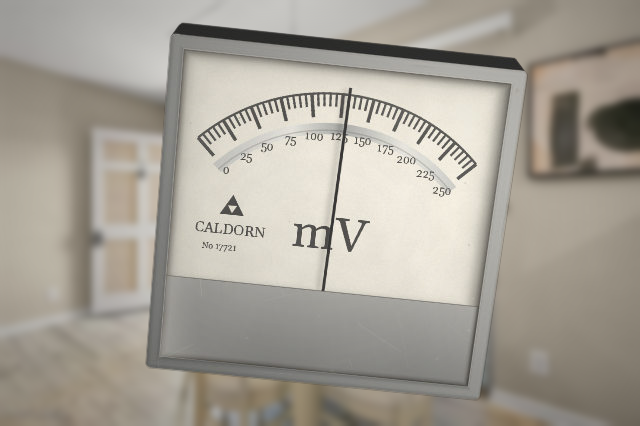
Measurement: 130 mV
